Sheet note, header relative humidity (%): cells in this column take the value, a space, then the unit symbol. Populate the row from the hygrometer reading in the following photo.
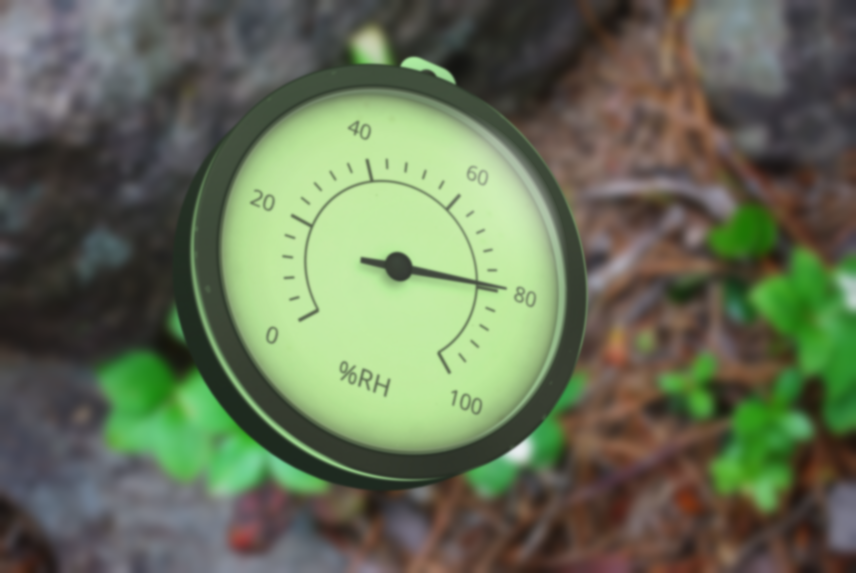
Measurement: 80 %
